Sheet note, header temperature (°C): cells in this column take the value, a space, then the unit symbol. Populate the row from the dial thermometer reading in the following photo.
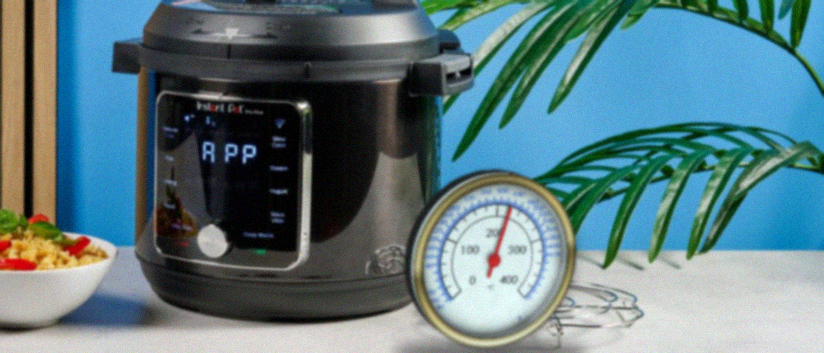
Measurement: 220 °C
